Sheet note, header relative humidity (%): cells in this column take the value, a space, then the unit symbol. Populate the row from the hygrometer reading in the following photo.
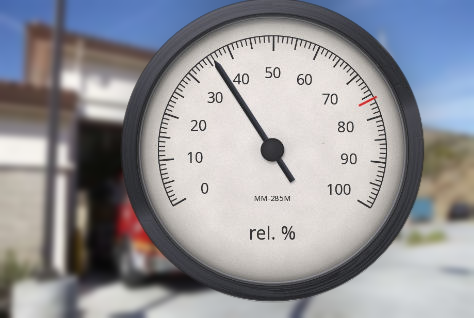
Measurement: 36 %
